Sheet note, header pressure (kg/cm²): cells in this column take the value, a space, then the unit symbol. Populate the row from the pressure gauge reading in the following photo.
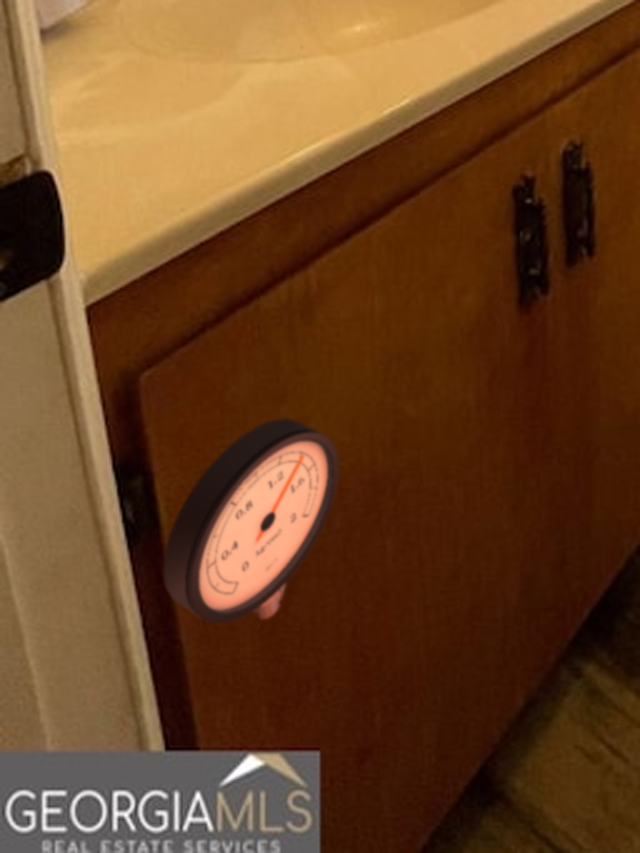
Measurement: 1.4 kg/cm²
